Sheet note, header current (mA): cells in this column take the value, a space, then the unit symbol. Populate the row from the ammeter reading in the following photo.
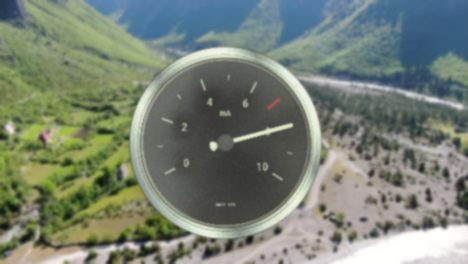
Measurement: 8 mA
